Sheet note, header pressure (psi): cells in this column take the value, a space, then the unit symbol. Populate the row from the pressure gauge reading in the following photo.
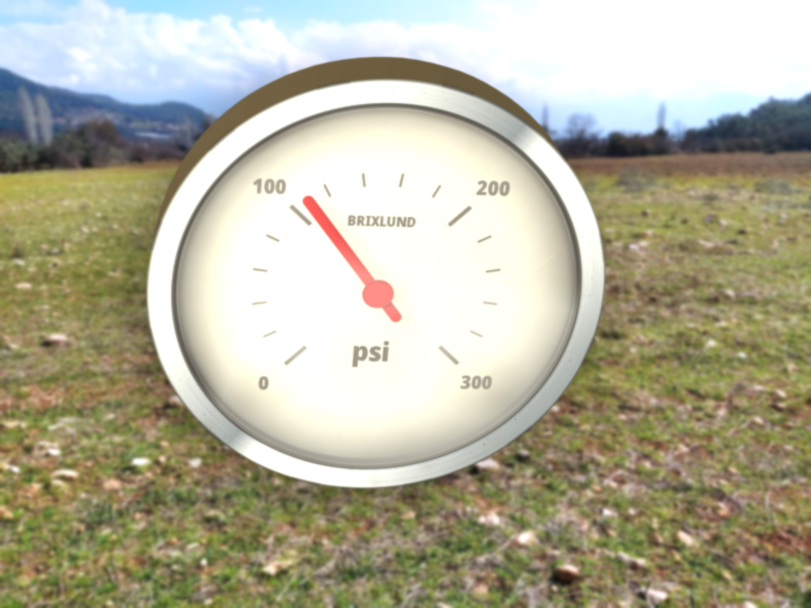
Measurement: 110 psi
